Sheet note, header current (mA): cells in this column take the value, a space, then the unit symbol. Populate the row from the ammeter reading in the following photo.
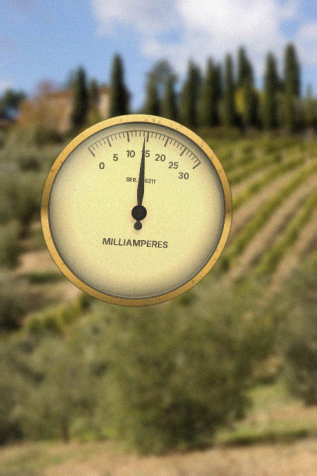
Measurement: 14 mA
